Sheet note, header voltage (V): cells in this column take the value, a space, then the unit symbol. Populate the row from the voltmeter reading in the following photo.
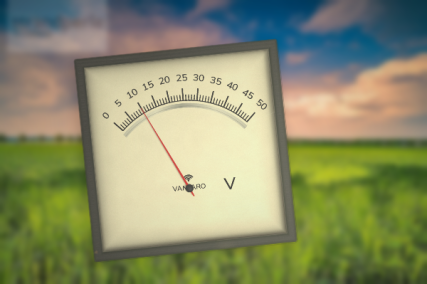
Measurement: 10 V
